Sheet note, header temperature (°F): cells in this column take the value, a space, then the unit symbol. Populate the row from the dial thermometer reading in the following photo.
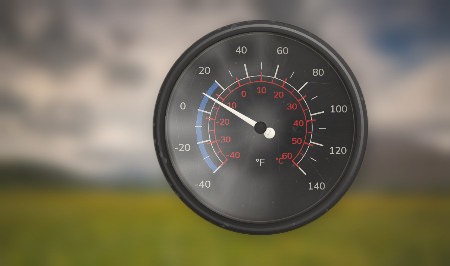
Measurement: 10 °F
